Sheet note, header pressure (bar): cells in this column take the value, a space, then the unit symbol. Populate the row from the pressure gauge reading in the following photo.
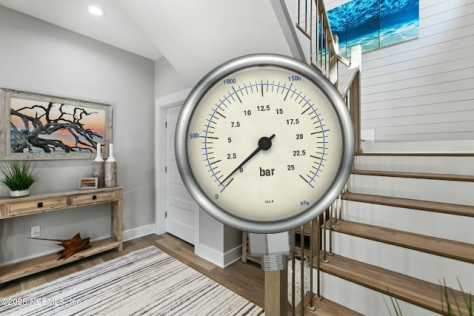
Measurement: 0.5 bar
